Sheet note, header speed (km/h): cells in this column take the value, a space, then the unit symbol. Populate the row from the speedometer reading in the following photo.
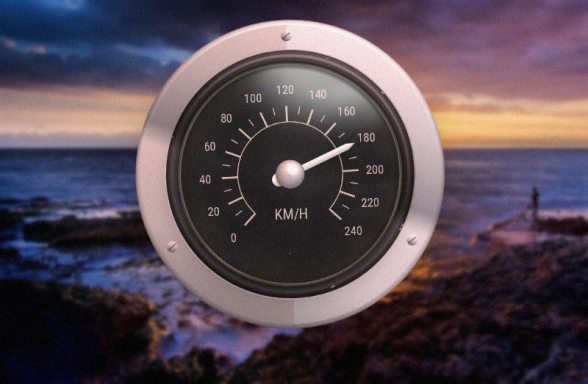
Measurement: 180 km/h
